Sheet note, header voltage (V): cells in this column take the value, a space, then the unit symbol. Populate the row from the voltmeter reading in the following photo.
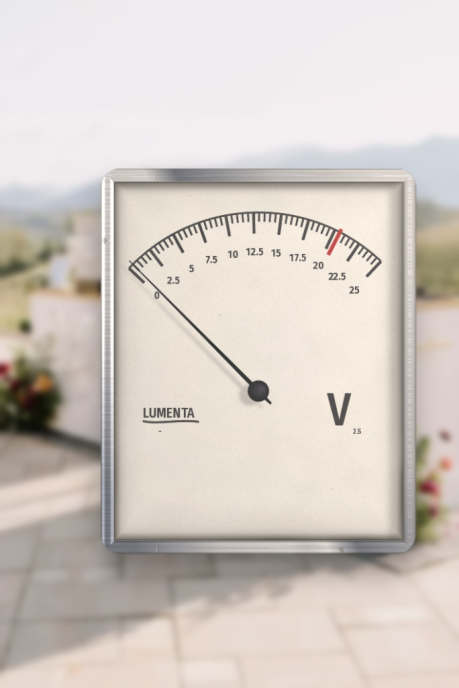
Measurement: 0.5 V
